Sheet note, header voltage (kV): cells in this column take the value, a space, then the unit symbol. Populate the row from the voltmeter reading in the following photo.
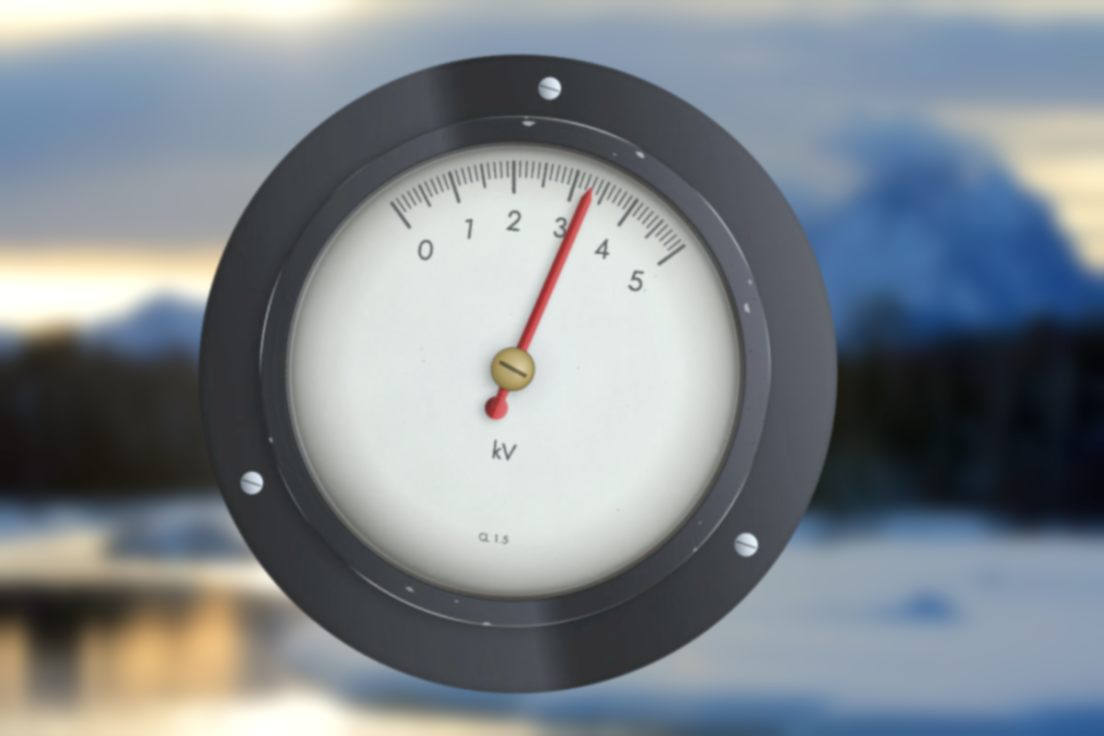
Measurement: 3.3 kV
